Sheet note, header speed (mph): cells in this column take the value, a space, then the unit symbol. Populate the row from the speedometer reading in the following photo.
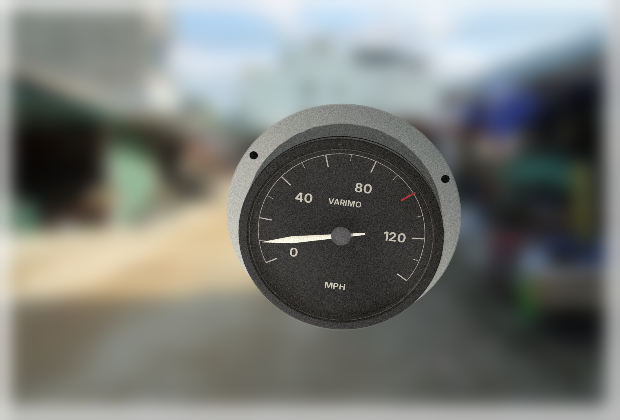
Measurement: 10 mph
